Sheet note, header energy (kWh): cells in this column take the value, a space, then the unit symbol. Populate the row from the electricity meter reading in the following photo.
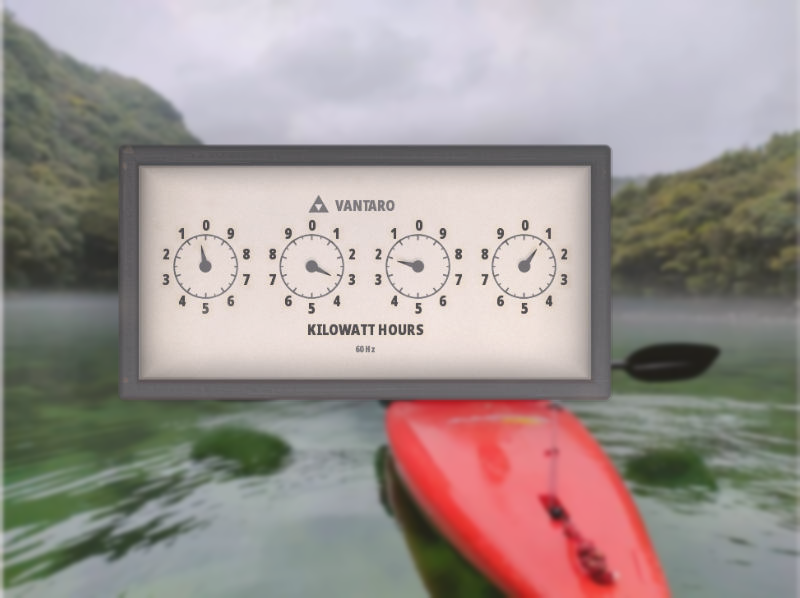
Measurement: 321 kWh
